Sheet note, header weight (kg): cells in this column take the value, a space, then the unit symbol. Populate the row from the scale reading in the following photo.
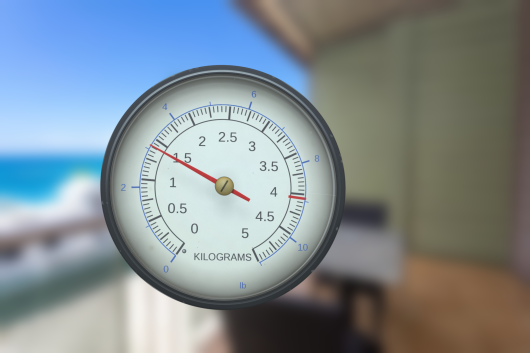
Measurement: 1.4 kg
